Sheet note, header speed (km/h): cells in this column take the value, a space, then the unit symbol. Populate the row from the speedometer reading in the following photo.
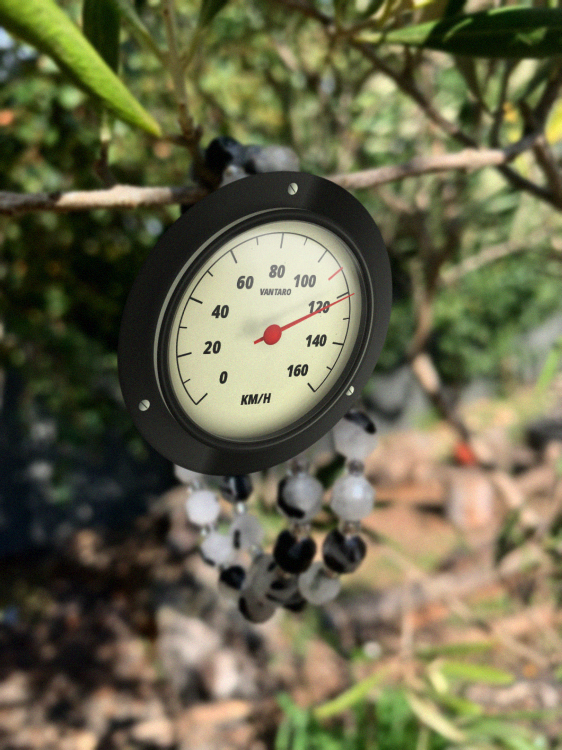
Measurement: 120 km/h
